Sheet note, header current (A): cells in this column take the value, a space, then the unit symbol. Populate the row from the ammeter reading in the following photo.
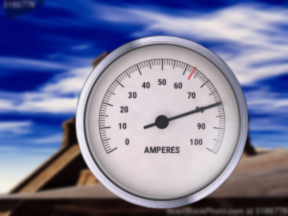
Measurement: 80 A
